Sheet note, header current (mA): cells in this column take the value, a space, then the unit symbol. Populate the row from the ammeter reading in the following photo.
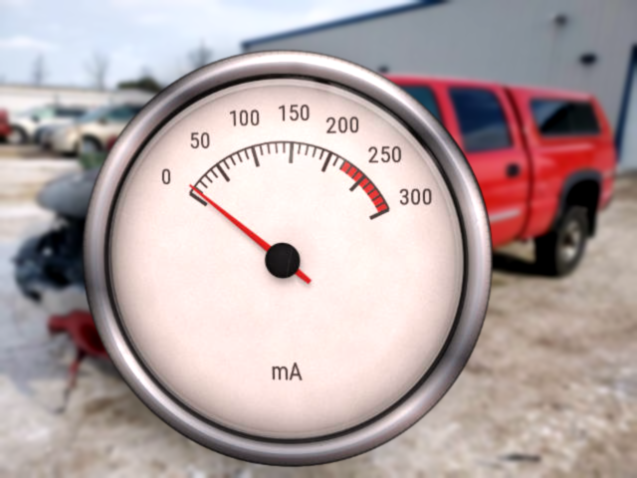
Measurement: 10 mA
